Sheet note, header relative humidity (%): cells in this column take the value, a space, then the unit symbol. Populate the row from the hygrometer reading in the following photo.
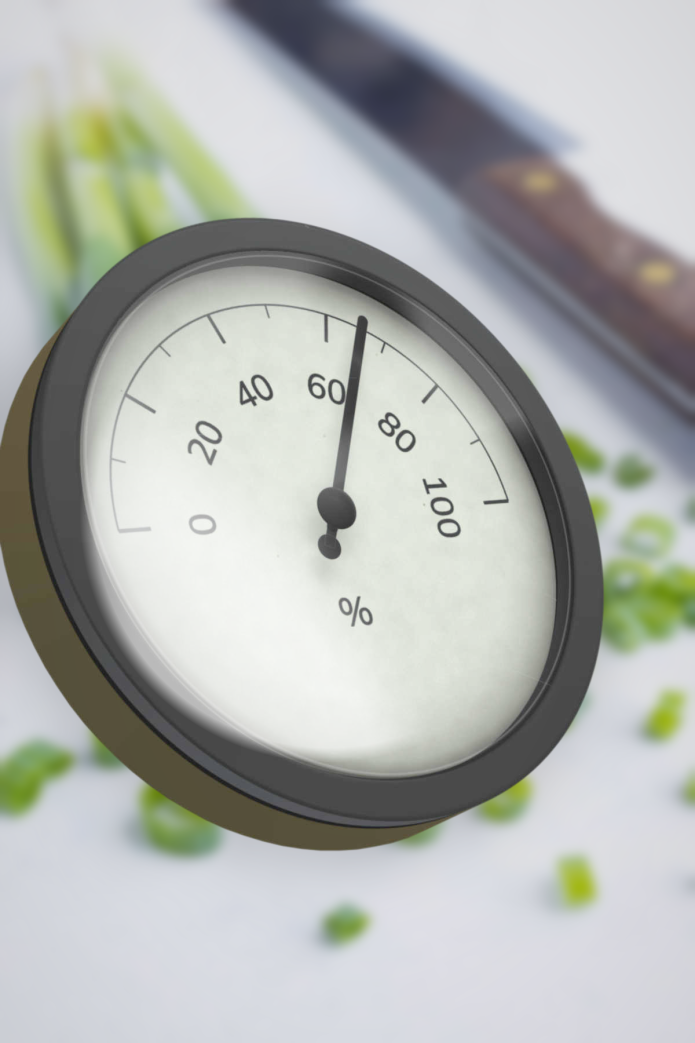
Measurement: 65 %
